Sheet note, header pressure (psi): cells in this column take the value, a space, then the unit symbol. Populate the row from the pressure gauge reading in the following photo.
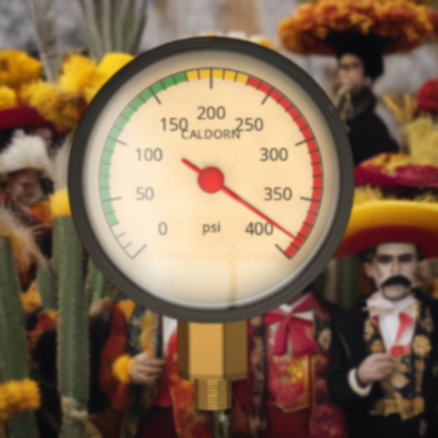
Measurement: 385 psi
